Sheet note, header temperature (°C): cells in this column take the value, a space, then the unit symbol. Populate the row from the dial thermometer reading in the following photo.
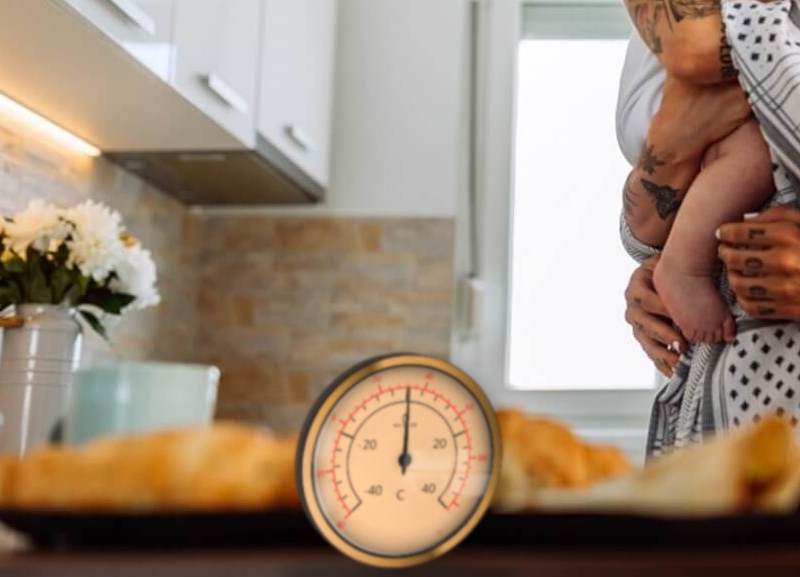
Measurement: 0 °C
